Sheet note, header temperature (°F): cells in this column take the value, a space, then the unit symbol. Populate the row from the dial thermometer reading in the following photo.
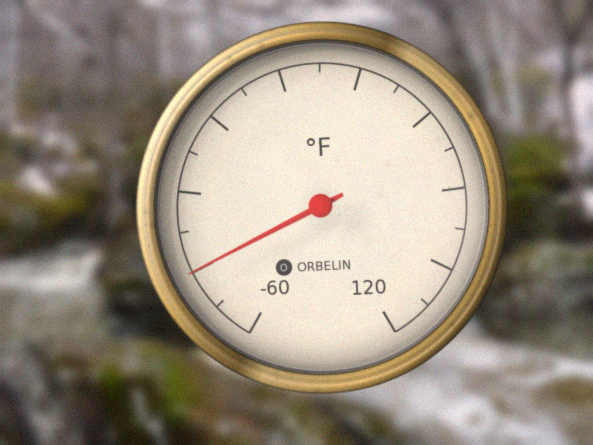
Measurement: -40 °F
